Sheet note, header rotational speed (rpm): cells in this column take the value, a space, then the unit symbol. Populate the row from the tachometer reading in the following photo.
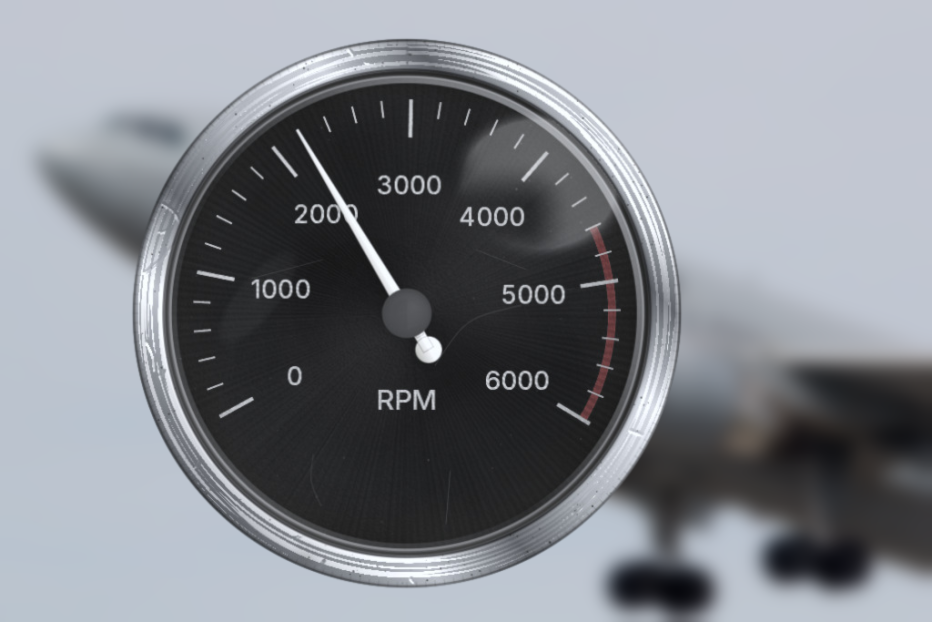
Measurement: 2200 rpm
